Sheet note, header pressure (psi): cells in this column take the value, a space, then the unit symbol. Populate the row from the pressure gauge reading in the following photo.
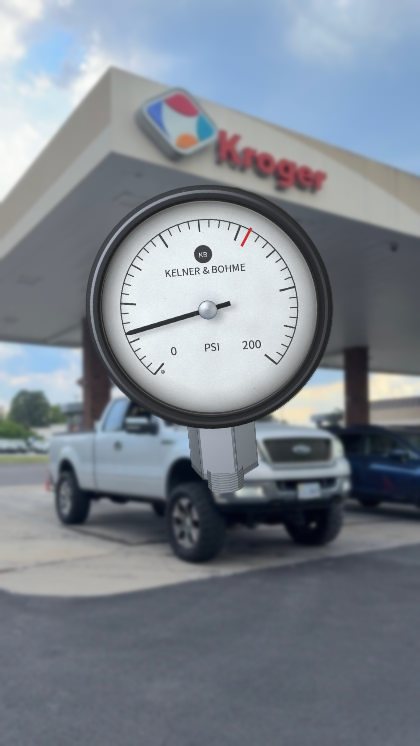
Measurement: 25 psi
